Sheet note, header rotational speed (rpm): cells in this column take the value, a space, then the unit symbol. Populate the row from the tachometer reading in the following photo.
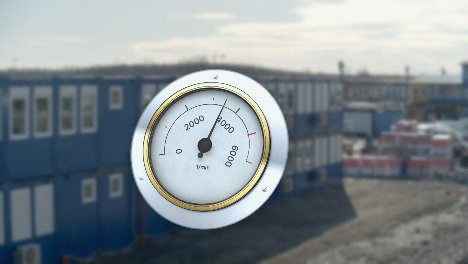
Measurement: 3500 rpm
